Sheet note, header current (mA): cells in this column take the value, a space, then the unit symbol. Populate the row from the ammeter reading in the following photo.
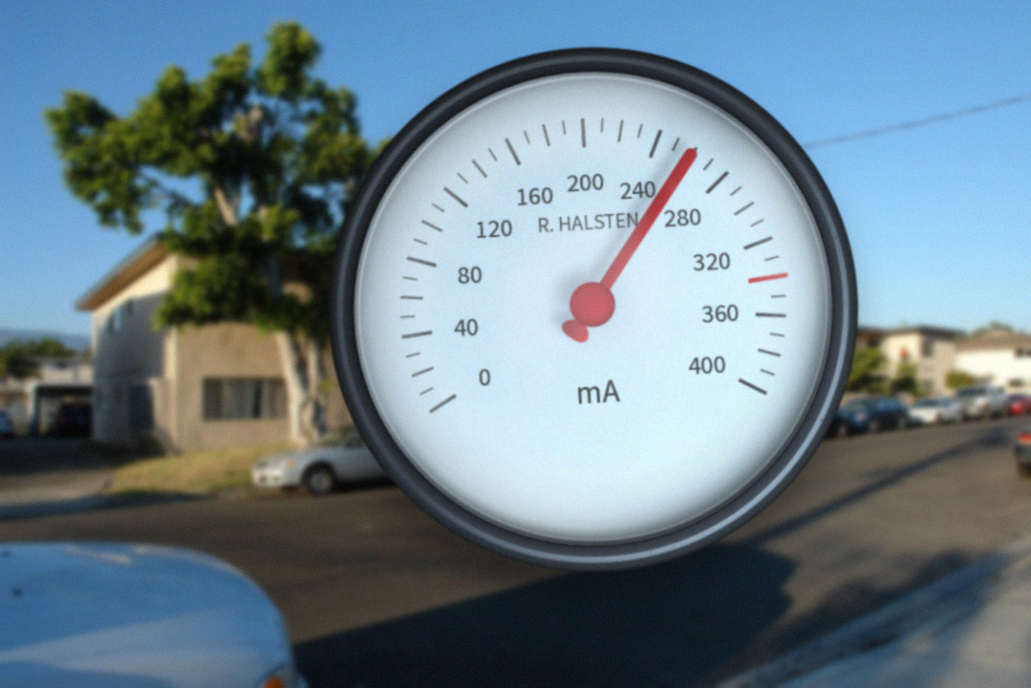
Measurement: 260 mA
